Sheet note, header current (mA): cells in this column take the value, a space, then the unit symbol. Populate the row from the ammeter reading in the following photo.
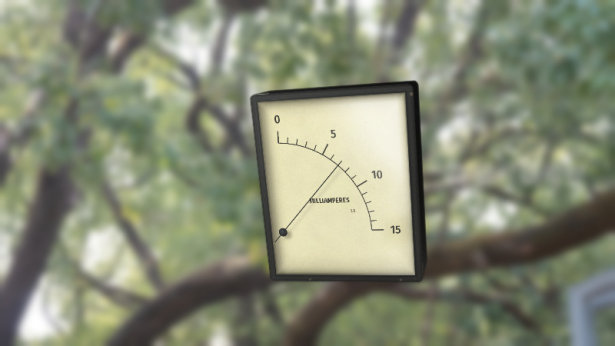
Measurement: 7 mA
